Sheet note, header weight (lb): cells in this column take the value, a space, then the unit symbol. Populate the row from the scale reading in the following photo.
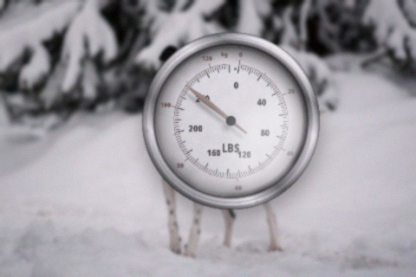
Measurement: 240 lb
